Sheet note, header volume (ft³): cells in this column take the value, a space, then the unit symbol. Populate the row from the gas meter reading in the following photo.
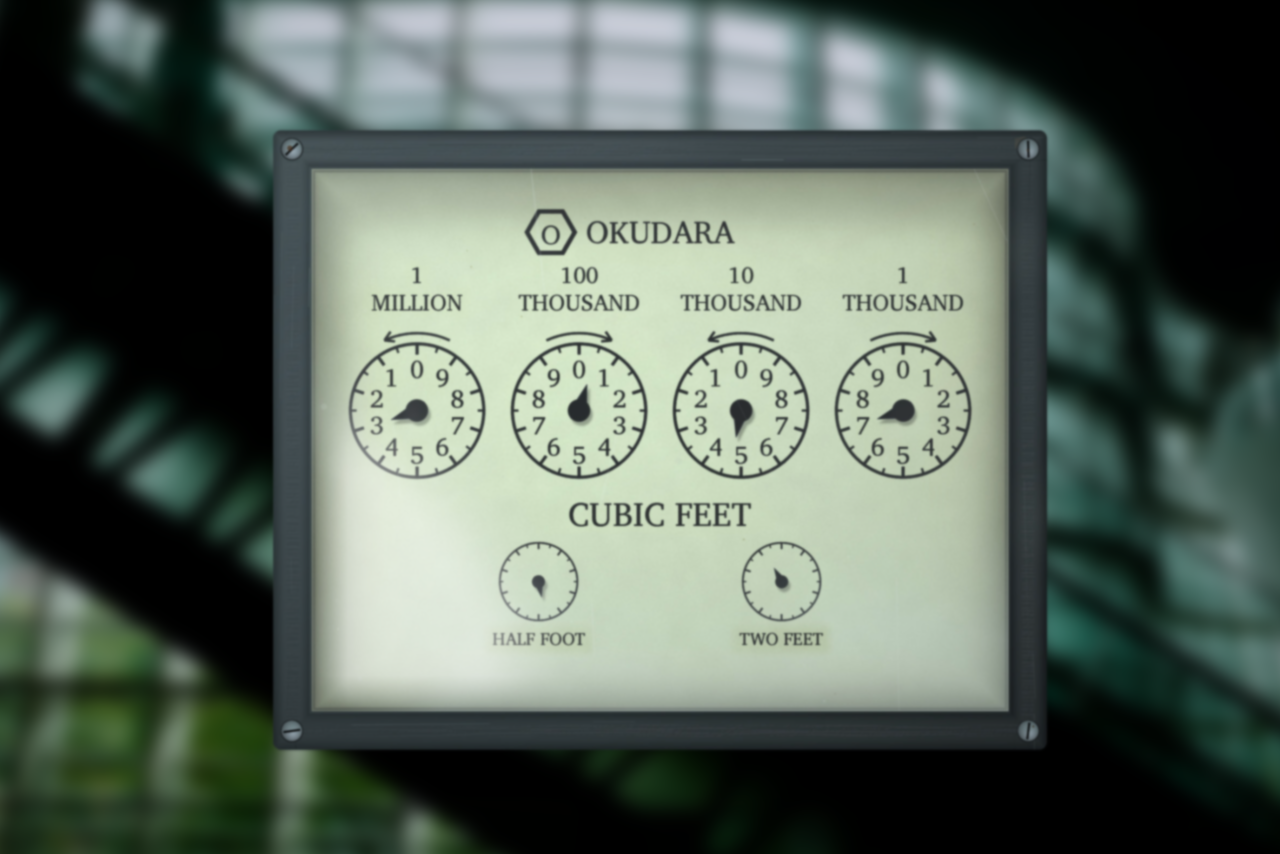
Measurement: 304700 ft³
